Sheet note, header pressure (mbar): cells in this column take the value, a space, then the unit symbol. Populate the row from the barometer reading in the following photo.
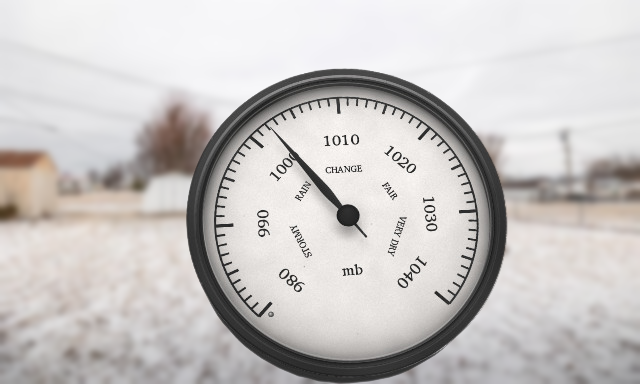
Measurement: 1002 mbar
